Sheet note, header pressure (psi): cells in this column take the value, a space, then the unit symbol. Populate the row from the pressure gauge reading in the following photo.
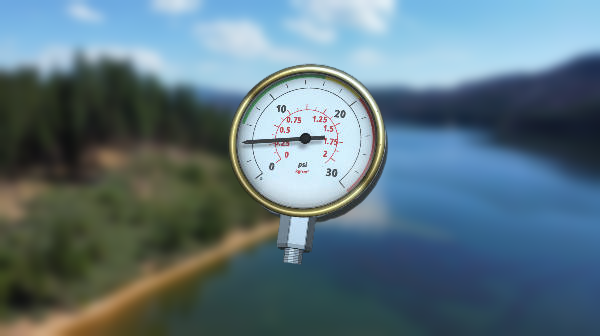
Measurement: 4 psi
